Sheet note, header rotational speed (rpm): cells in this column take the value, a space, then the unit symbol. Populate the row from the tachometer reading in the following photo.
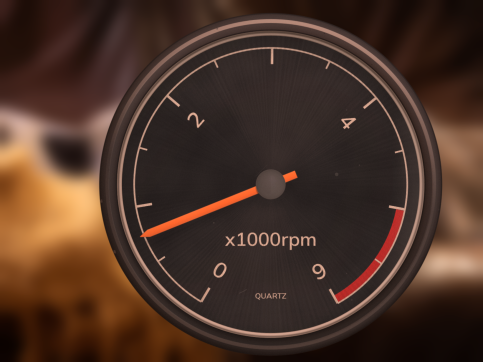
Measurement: 750 rpm
